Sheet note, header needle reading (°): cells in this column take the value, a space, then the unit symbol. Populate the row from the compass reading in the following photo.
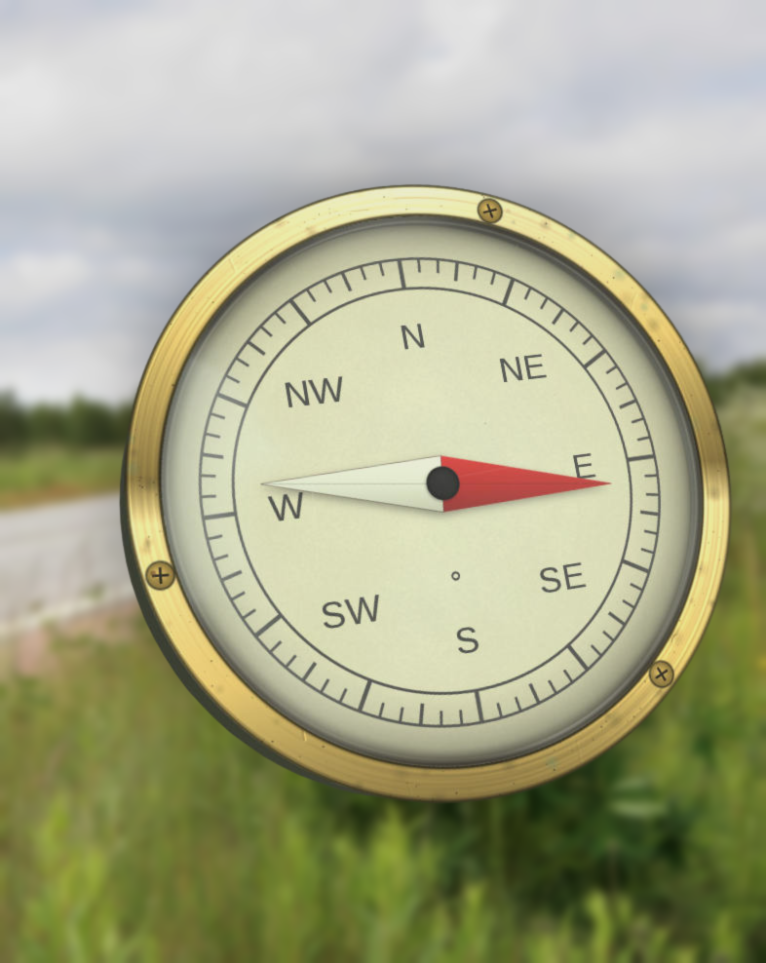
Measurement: 97.5 °
